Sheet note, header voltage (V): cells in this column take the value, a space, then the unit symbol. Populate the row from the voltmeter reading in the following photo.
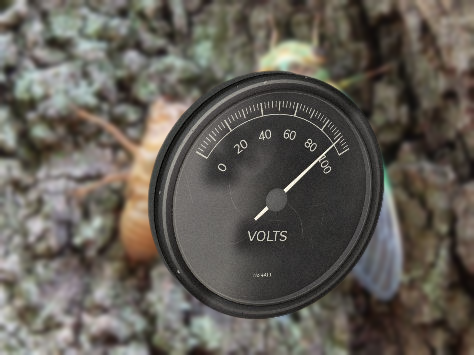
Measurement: 90 V
